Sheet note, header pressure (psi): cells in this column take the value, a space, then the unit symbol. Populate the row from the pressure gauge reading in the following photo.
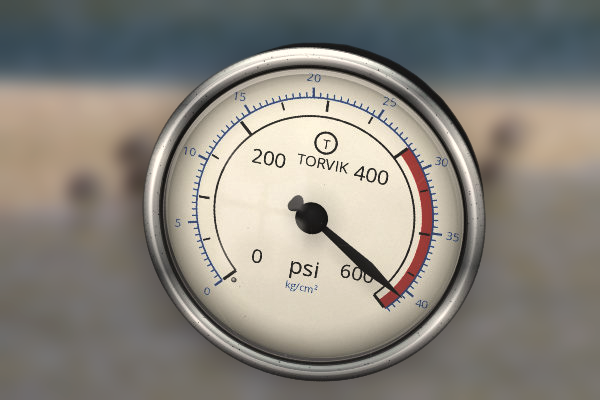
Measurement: 575 psi
